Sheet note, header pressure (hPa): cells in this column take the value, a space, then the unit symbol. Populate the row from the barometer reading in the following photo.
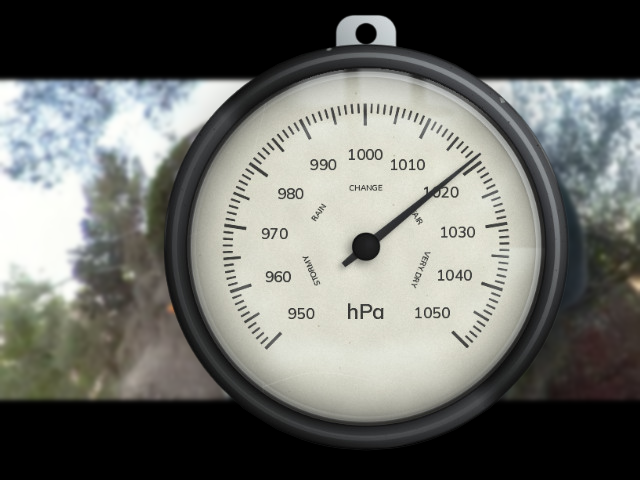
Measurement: 1019 hPa
